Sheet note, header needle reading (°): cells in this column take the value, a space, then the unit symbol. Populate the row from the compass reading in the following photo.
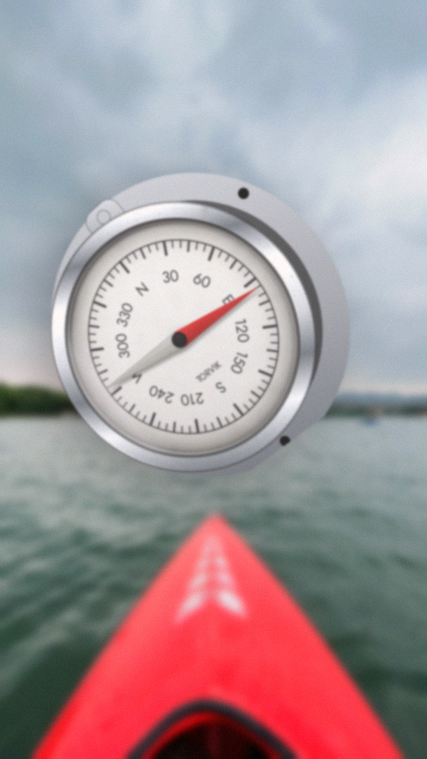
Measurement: 95 °
